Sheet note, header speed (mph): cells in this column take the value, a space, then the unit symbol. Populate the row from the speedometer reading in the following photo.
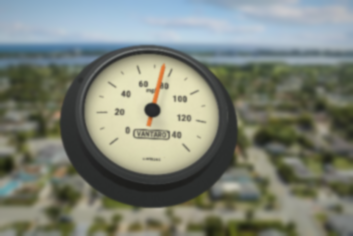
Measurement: 75 mph
